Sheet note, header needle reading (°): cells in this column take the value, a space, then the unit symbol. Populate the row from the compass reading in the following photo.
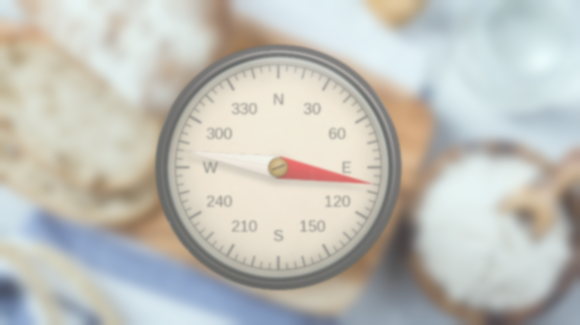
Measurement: 100 °
